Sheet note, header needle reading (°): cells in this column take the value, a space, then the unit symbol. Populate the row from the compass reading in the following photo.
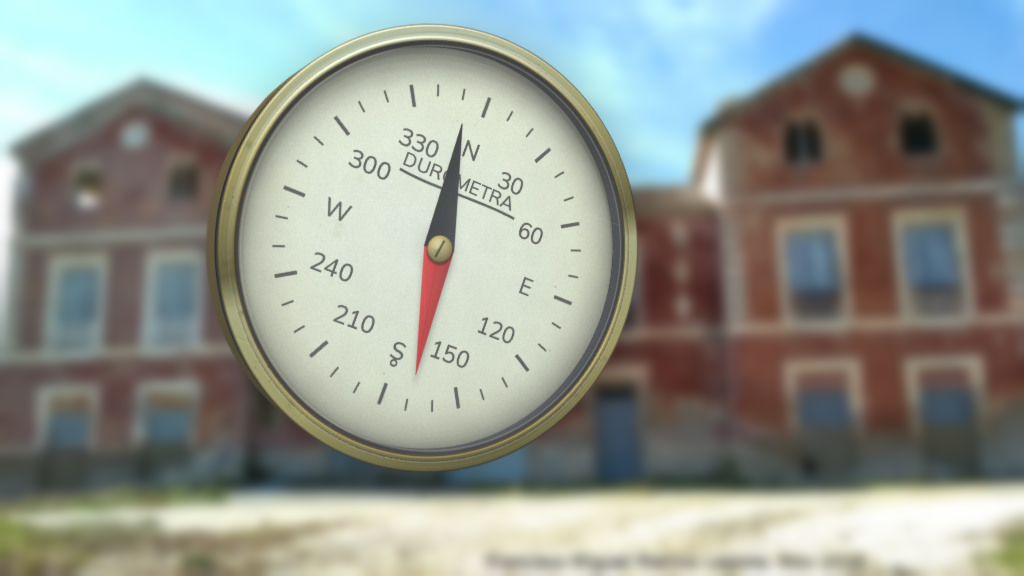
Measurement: 170 °
